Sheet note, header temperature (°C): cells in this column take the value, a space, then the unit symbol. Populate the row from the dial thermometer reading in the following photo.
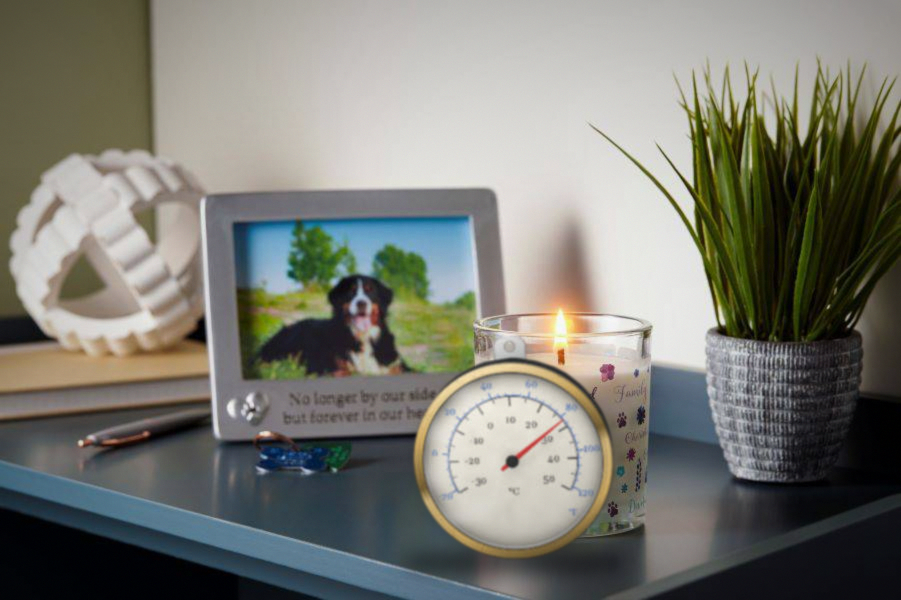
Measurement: 27.5 °C
